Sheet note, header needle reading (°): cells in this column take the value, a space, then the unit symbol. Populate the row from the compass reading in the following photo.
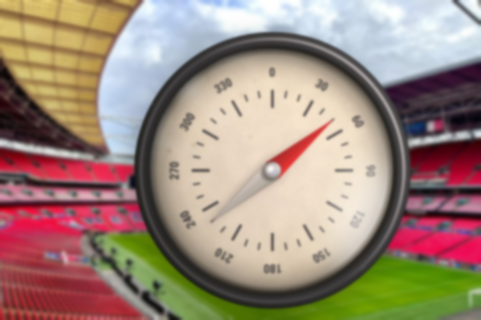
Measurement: 50 °
